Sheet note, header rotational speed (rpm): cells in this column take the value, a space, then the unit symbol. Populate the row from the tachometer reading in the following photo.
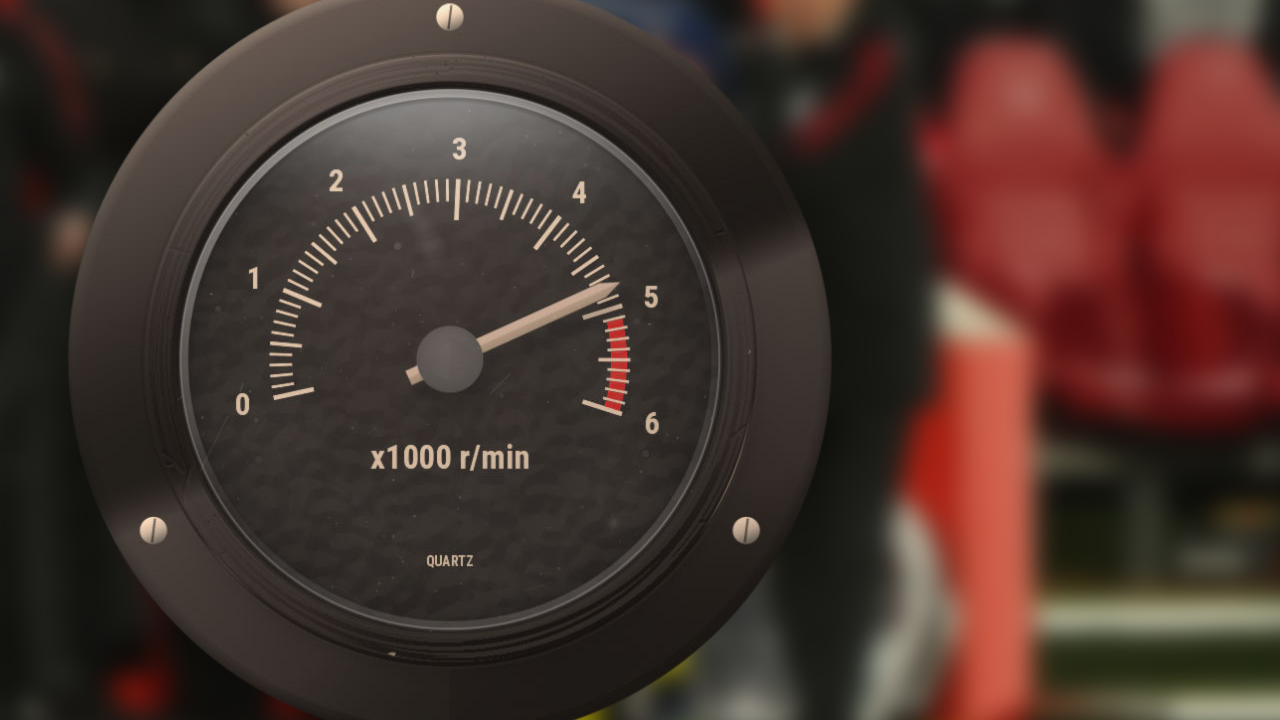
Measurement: 4800 rpm
